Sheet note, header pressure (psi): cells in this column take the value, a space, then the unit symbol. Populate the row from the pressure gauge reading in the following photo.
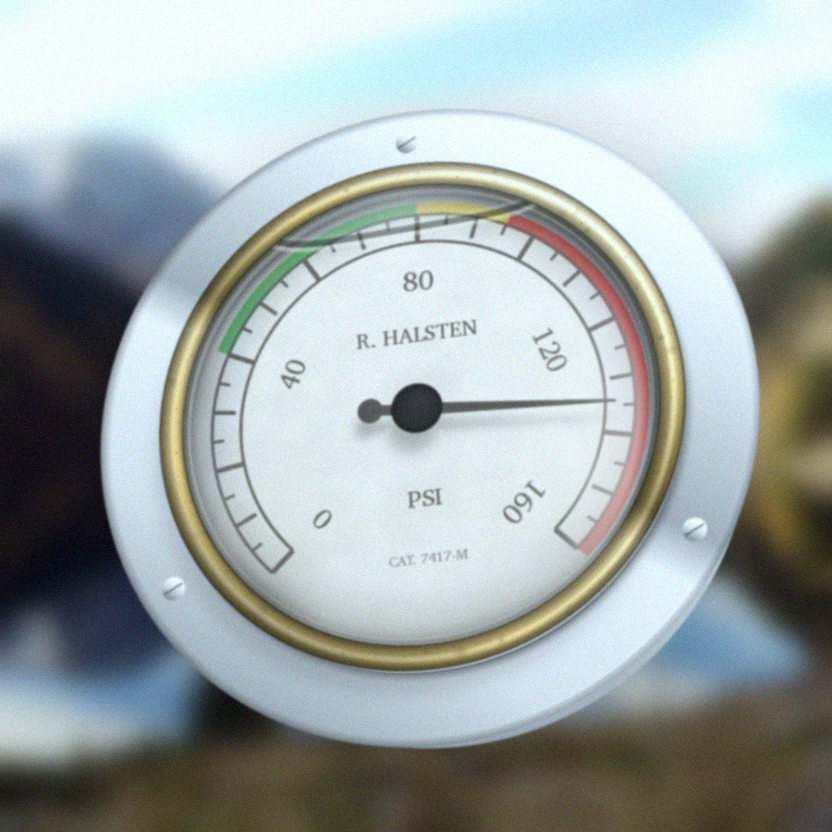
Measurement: 135 psi
